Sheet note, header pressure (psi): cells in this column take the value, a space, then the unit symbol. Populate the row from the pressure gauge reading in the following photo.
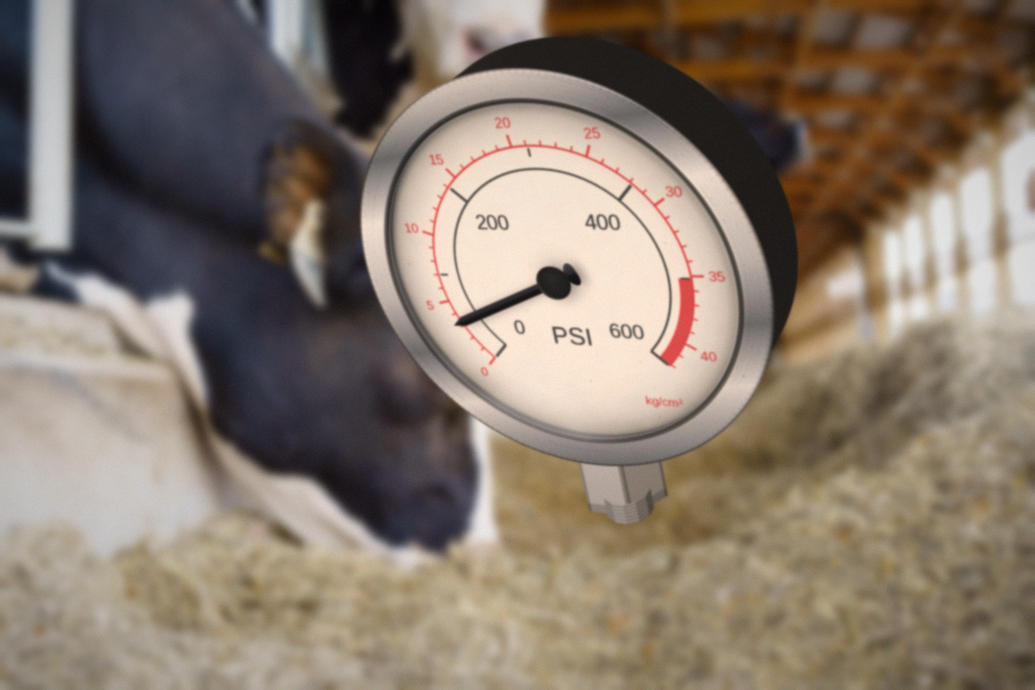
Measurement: 50 psi
